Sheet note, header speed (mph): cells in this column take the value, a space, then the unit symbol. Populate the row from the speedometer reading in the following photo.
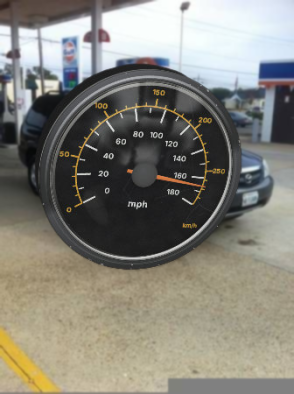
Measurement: 165 mph
